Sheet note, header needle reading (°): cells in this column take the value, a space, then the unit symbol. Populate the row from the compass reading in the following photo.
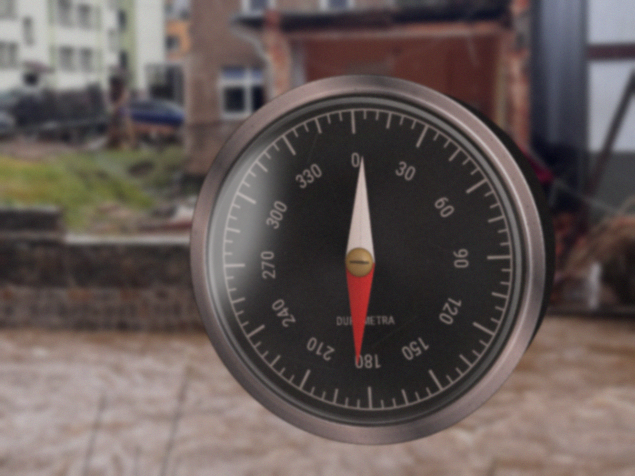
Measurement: 185 °
